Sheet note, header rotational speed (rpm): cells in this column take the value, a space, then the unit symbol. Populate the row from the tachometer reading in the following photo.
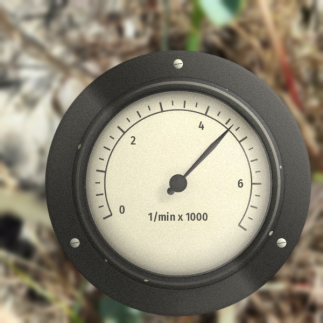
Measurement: 4625 rpm
